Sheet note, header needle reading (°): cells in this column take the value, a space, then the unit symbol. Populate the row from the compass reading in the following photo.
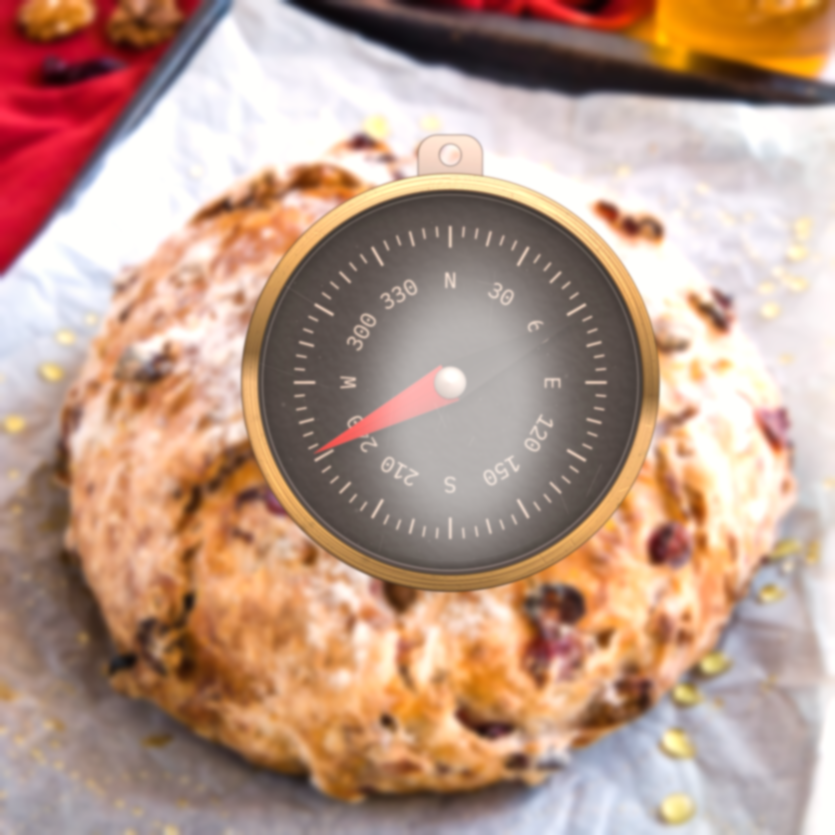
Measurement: 242.5 °
